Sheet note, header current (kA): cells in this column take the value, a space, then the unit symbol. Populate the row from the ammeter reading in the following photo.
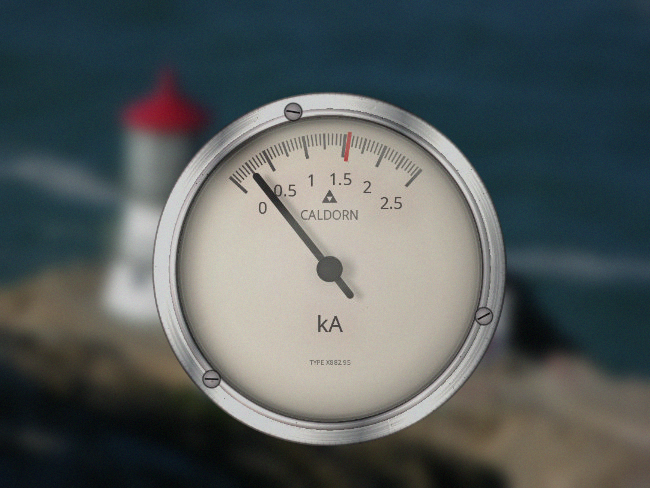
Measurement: 0.25 kA
